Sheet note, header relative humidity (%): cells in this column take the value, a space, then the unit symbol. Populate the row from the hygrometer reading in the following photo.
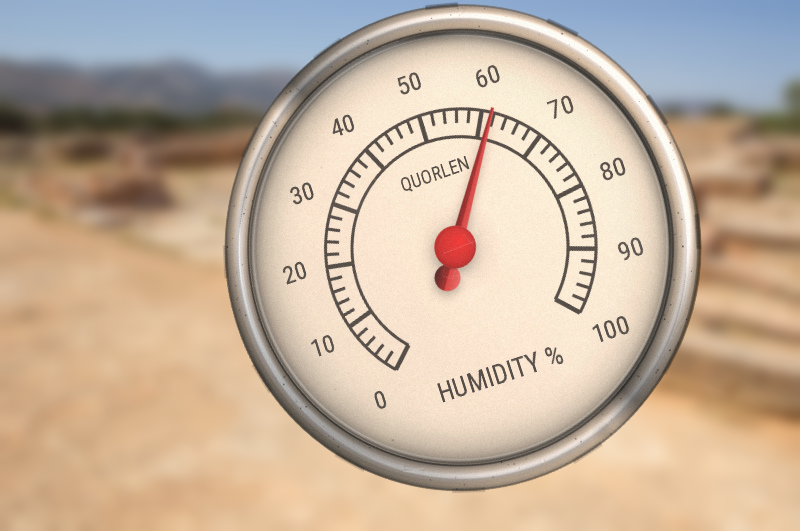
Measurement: 62 %
